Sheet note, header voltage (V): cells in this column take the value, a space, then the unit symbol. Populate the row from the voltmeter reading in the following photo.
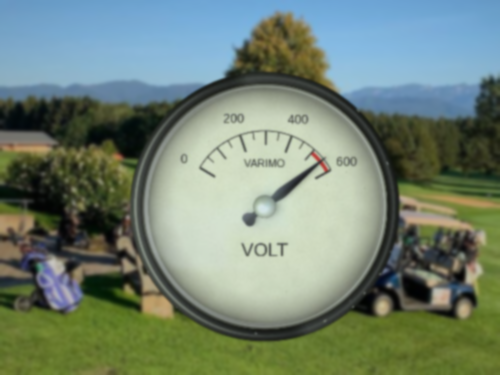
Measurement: 550 V
